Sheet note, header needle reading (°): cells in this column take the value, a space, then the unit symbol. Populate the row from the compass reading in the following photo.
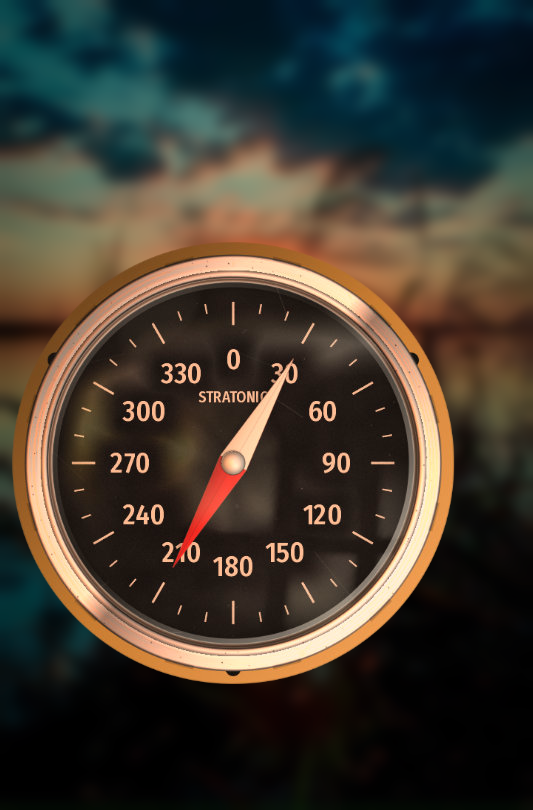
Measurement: 210 °
